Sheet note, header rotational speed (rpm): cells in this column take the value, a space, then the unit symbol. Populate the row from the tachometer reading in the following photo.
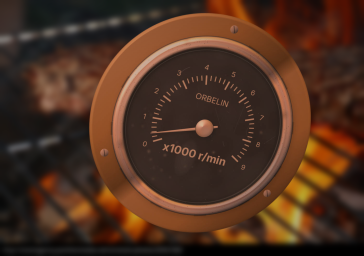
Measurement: 400 rpm
